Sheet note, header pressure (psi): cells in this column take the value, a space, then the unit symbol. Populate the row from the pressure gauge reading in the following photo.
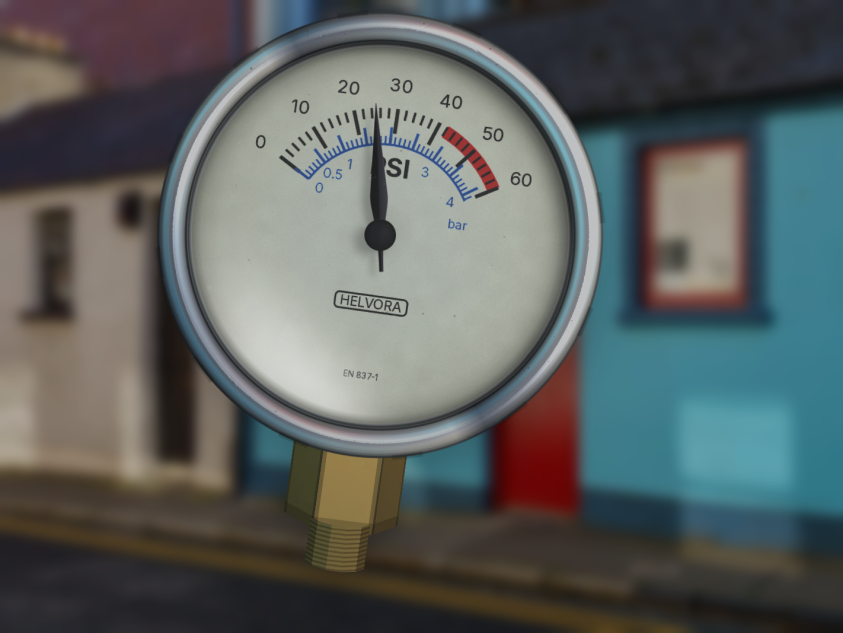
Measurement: 25 psi
